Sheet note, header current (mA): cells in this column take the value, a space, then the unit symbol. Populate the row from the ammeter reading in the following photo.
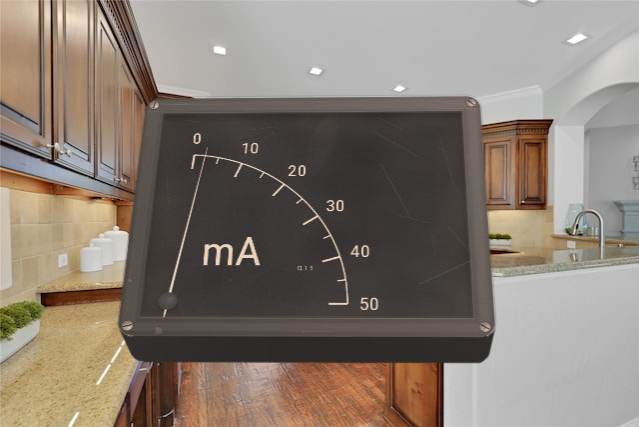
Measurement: 2.5 mA
